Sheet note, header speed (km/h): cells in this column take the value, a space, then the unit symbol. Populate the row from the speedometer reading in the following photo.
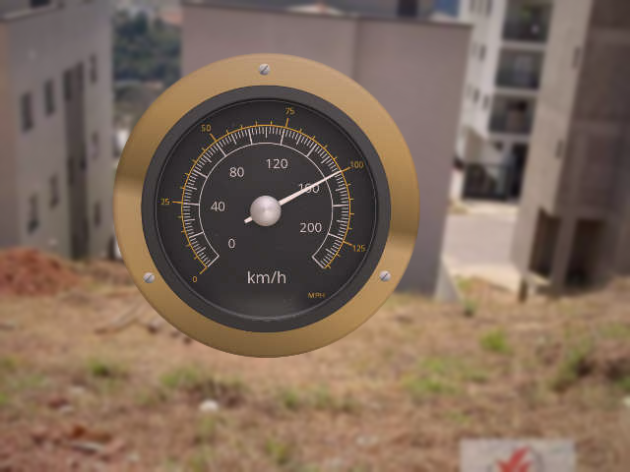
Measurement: 160 km/h
